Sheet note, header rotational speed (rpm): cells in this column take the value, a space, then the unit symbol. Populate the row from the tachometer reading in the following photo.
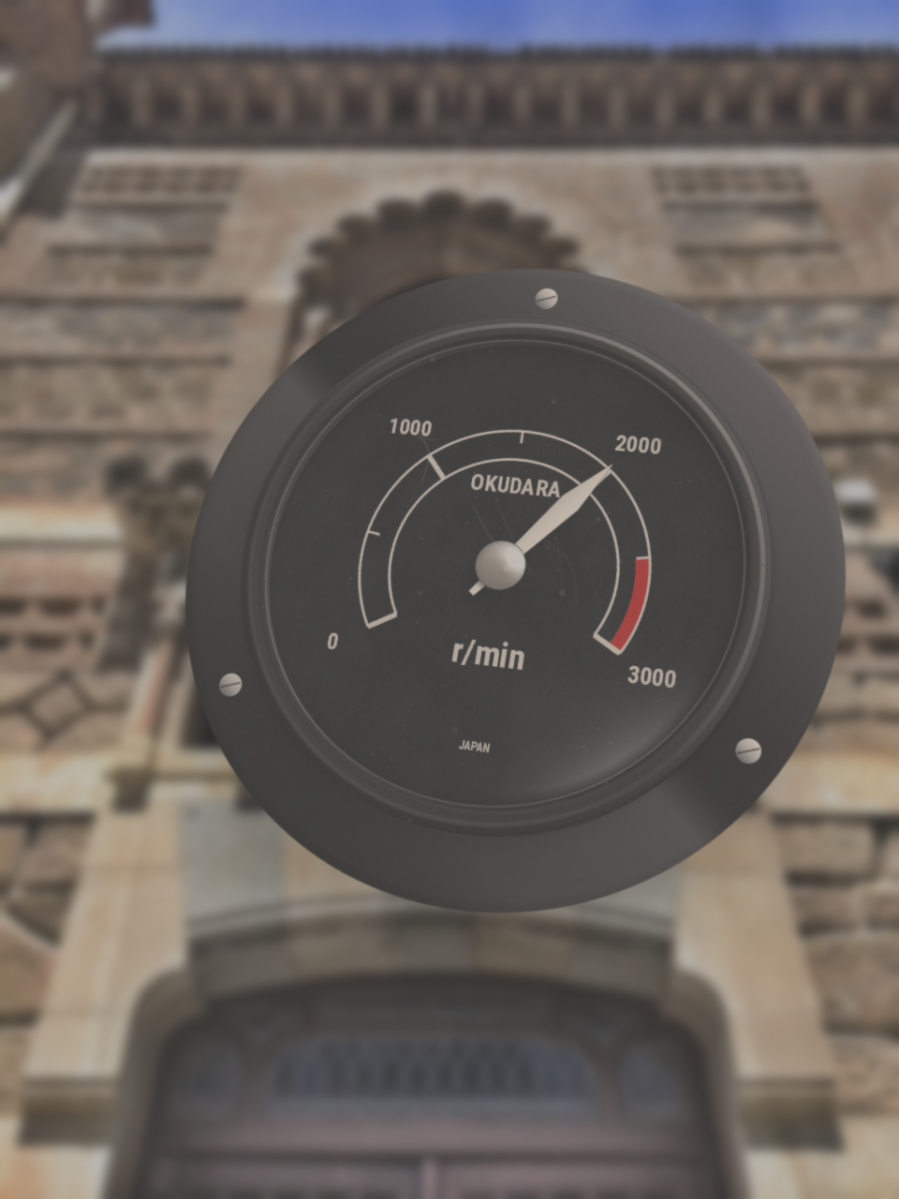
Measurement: 2000 rpm
